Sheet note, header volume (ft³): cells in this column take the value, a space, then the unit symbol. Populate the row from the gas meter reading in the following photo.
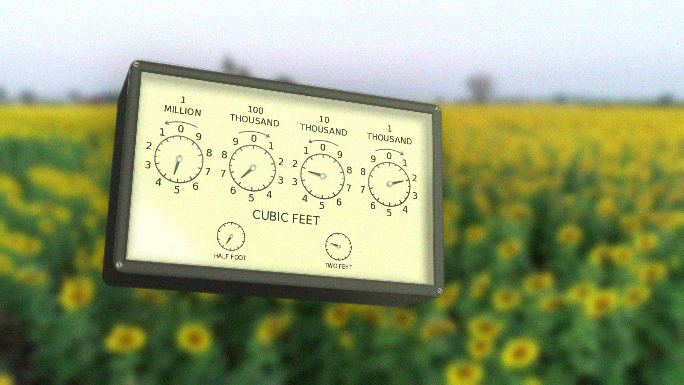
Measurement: 462200 ft³
